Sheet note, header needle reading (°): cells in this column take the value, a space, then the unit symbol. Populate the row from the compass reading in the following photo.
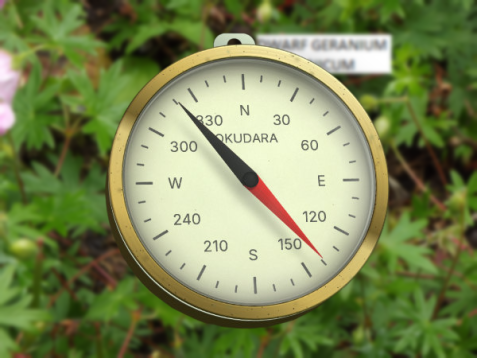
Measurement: 140 °
